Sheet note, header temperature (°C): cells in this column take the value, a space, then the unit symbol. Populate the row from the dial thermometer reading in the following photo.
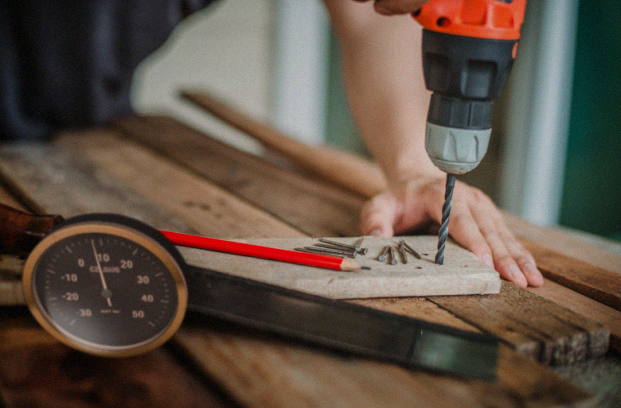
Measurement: 8 °C
